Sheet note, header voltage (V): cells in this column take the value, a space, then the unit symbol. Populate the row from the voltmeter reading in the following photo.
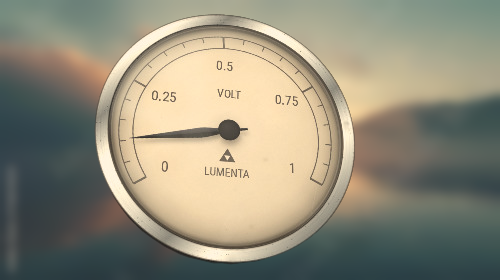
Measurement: 0.1 V
